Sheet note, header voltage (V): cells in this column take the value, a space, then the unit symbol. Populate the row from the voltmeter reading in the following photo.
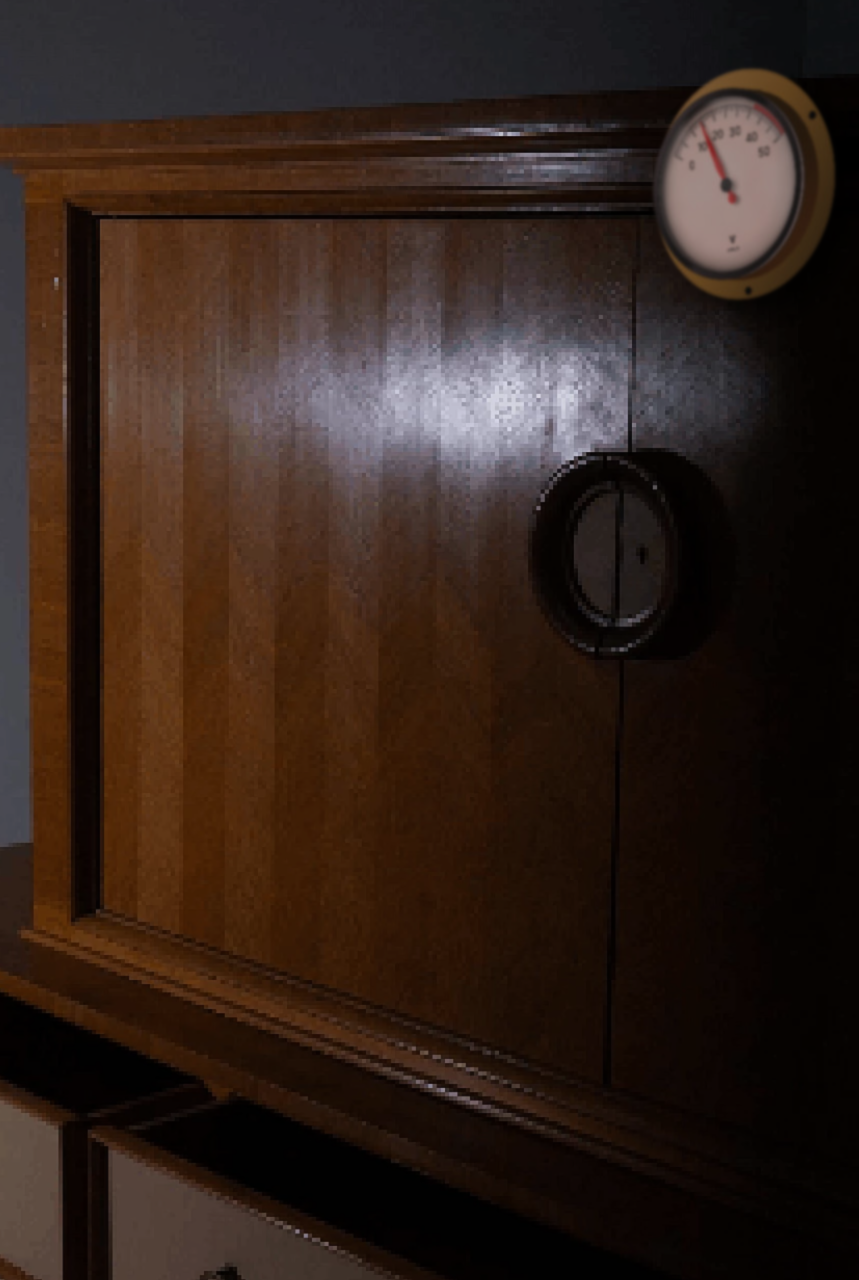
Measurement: 15 V
